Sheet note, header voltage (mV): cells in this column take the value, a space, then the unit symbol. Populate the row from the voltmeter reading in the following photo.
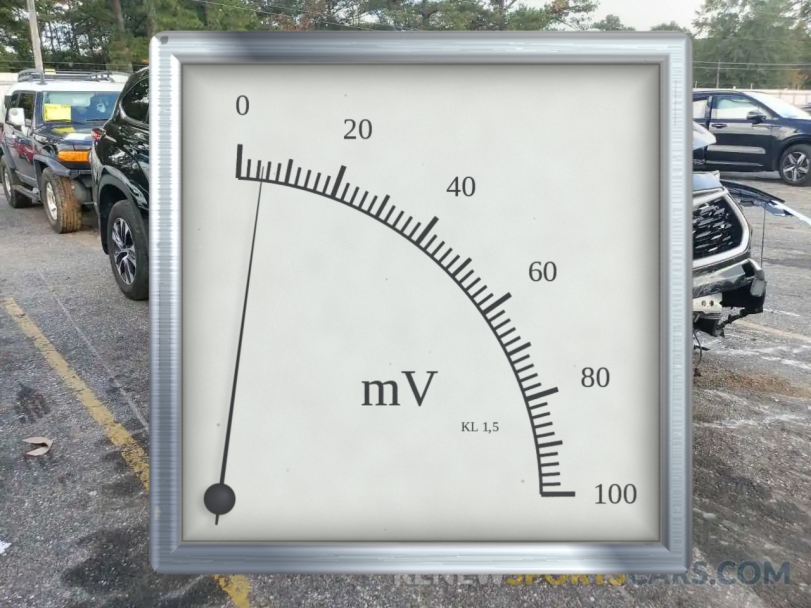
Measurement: 5 mV
